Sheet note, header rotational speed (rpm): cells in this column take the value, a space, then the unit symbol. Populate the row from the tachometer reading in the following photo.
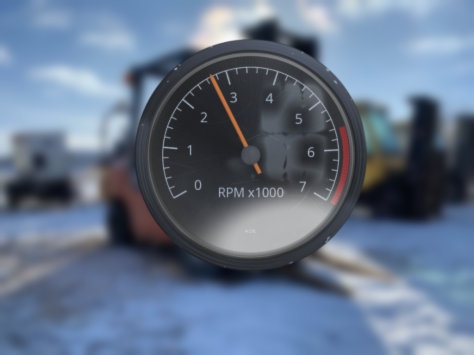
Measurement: 2700 rpm
